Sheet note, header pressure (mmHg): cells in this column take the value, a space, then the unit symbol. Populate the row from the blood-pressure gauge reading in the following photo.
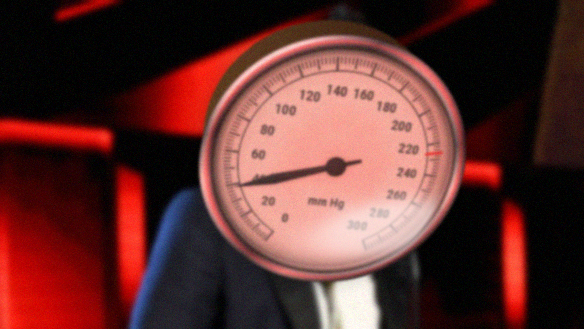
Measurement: 40 mmHg
